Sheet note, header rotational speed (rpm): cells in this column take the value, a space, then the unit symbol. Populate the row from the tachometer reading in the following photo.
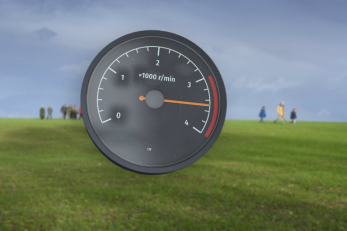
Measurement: 3500 rpm
